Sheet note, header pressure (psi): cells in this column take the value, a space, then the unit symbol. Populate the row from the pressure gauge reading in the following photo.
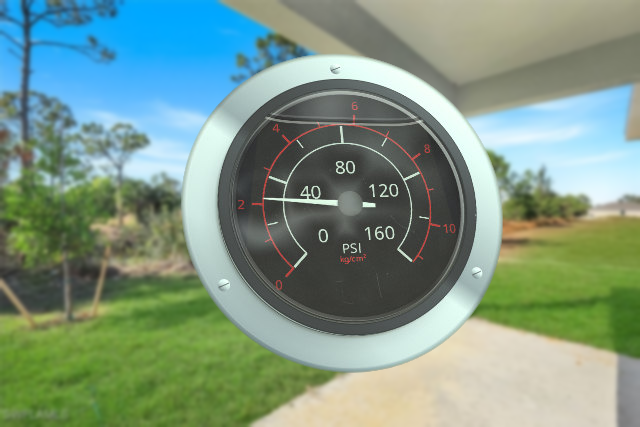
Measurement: 30 psi
